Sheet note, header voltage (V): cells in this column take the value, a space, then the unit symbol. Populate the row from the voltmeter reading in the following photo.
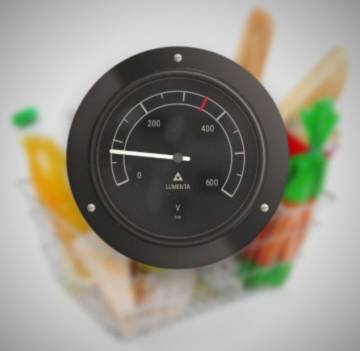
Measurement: 75 V
